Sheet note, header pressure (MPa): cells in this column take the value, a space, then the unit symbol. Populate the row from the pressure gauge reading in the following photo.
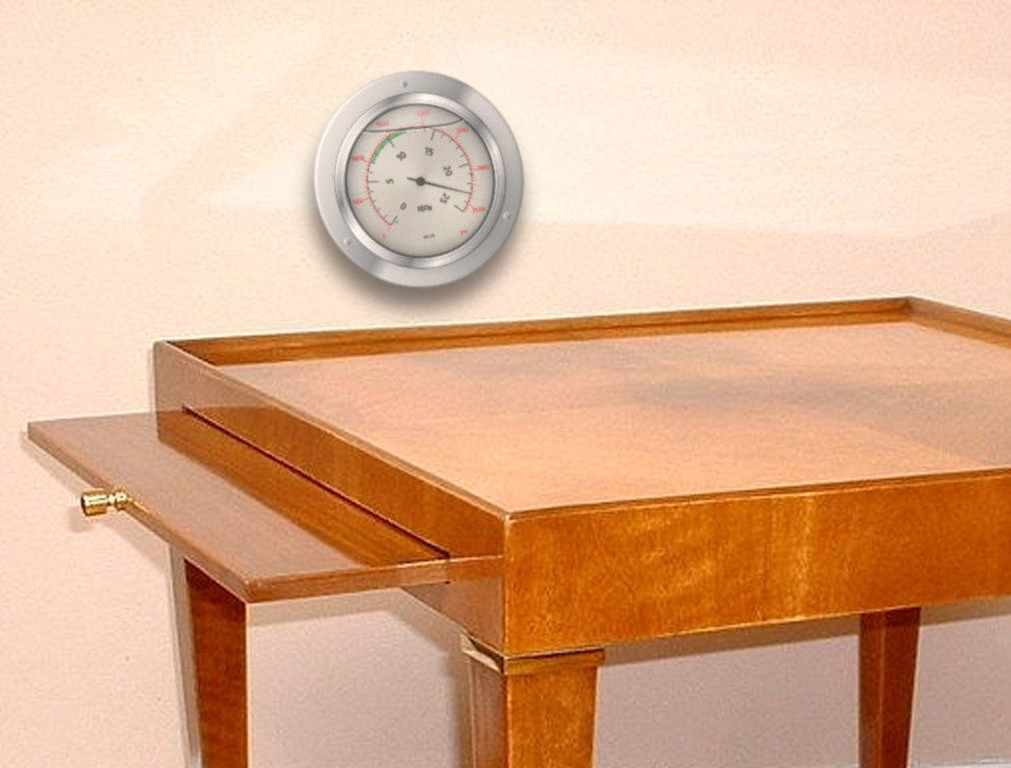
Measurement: 23 MPa
